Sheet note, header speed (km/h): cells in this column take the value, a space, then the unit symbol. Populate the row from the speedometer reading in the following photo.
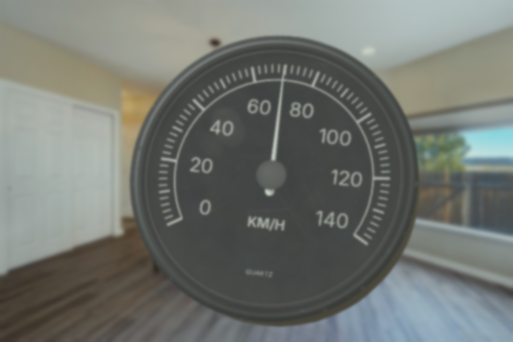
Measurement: 70 km/h
